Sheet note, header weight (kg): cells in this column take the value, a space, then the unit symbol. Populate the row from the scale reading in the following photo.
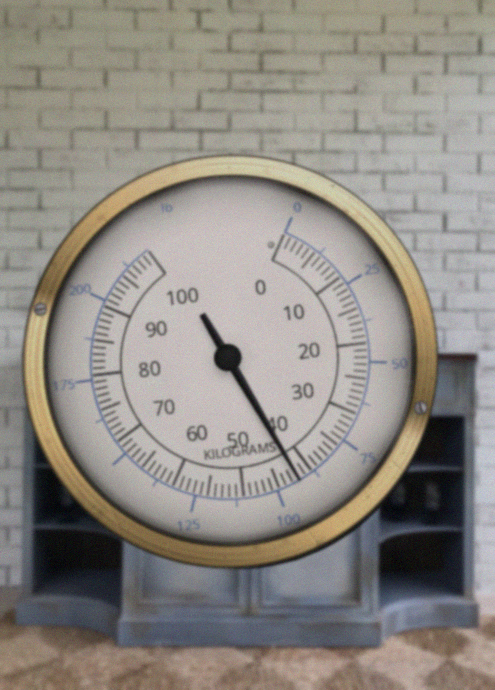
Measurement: 42 kg
